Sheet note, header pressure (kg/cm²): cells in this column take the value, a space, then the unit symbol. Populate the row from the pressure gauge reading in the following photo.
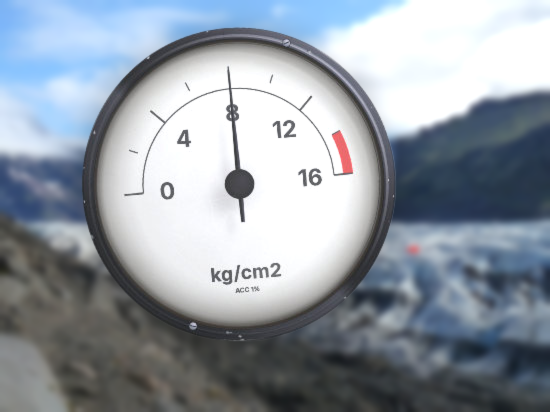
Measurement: 8 kg/cm²
